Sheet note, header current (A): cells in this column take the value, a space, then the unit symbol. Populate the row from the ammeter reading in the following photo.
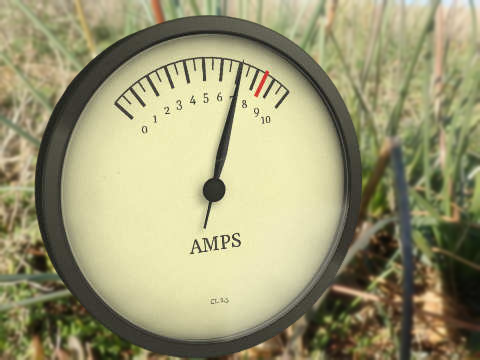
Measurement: 7 A
